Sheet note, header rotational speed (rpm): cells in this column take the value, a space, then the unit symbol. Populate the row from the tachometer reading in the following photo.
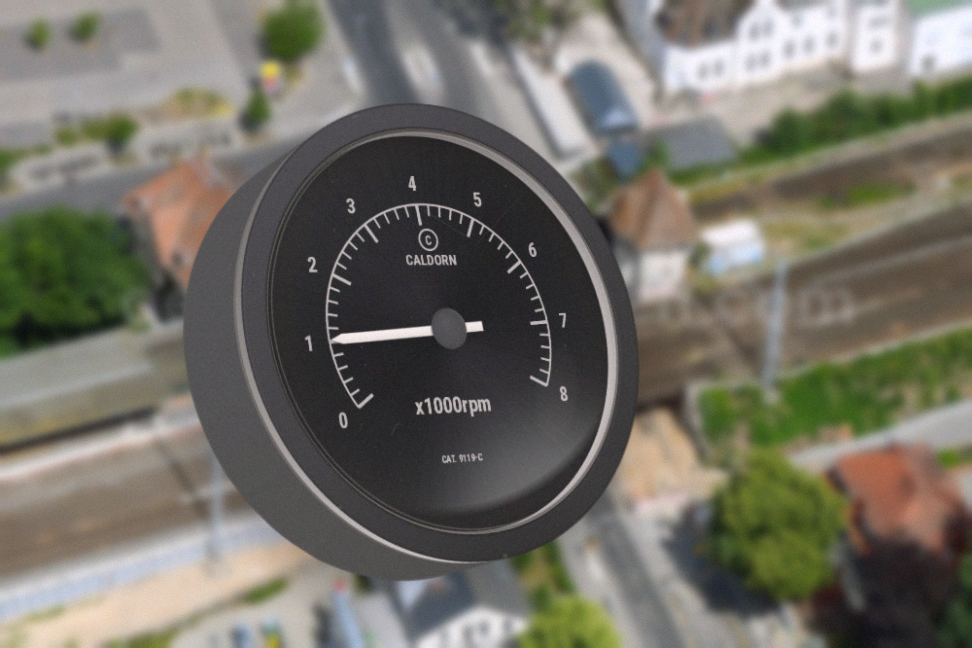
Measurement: 1000 rpm
